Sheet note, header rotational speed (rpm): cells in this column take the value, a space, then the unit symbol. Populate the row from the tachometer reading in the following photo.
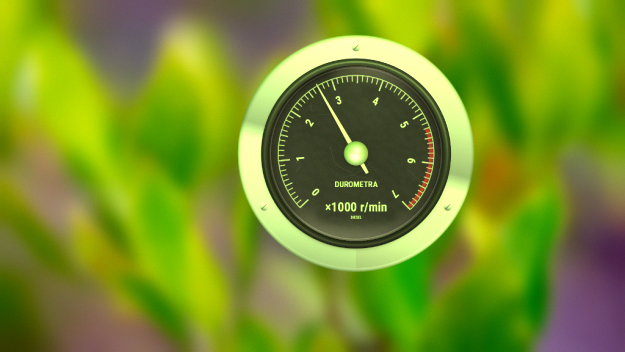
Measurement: 2700 rpm
